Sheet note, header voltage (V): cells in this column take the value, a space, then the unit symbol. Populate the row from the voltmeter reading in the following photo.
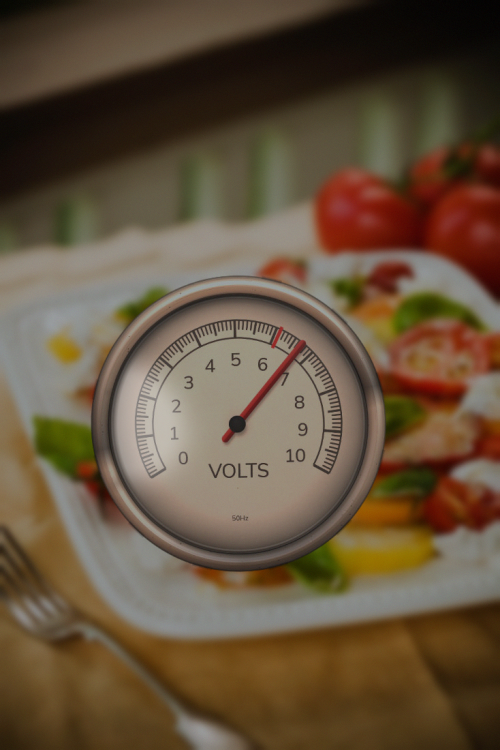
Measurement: 6.7 V
